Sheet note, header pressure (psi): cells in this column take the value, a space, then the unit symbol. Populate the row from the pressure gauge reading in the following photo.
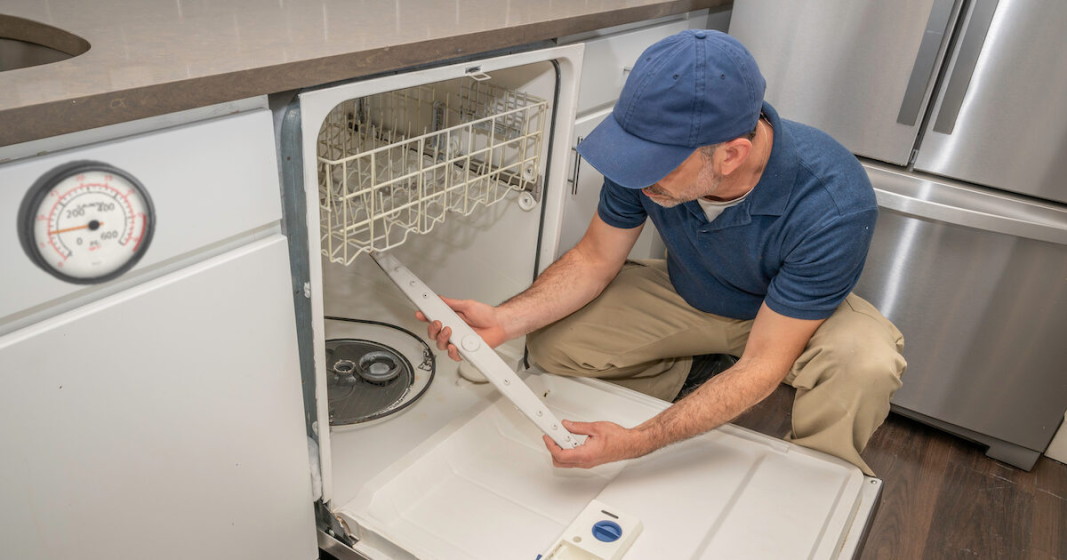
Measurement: 100 psi
